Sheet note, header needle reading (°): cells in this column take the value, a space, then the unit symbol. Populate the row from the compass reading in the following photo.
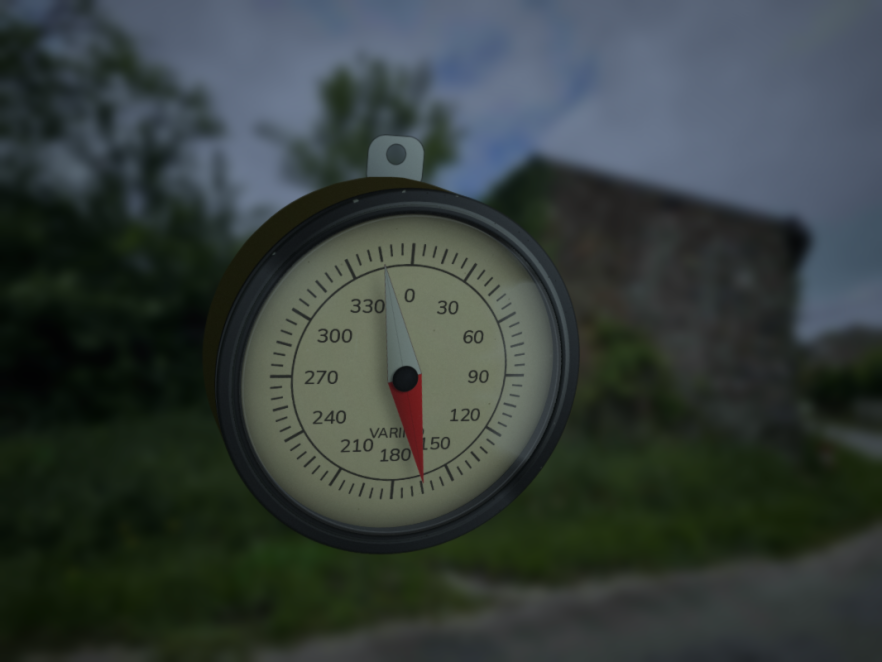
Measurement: 165 °
